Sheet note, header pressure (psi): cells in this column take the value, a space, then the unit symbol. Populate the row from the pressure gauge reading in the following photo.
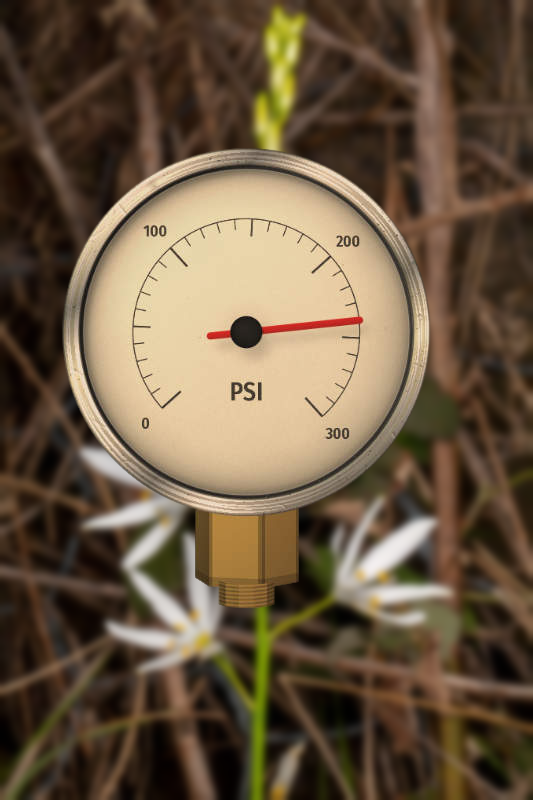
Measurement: 240 psi
